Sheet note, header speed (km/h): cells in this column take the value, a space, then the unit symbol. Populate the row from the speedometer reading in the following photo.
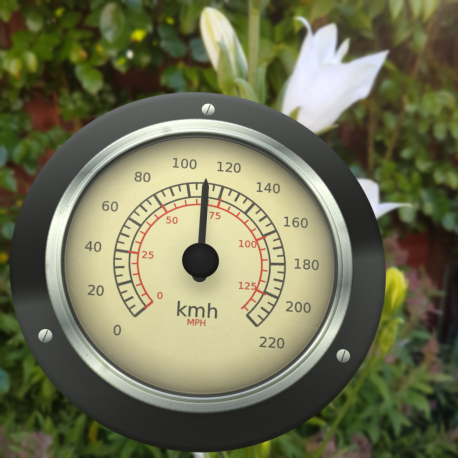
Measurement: 110 km/h
